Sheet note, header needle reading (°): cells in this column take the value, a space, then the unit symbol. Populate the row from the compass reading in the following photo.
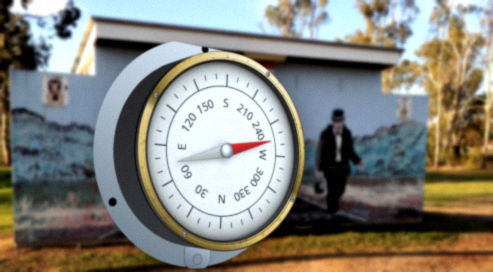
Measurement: 255 °
